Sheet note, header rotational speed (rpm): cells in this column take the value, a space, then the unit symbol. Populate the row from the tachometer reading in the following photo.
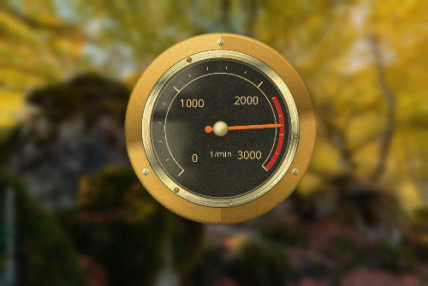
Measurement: 2500 rpm
